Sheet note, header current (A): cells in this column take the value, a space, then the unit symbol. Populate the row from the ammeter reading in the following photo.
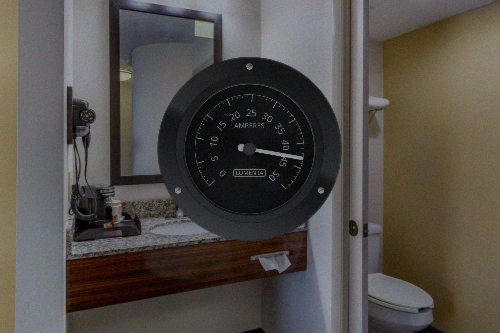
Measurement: 43 A
